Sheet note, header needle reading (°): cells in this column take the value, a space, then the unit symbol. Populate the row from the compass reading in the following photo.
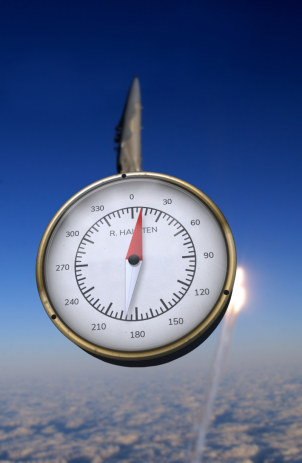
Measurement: 10 °
